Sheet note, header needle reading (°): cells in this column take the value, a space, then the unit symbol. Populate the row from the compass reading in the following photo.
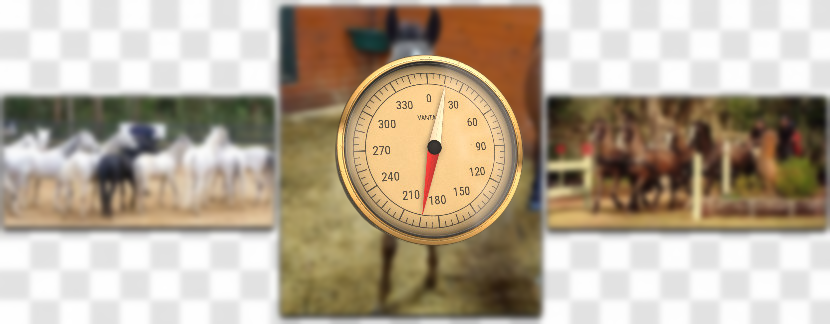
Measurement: 195 °
